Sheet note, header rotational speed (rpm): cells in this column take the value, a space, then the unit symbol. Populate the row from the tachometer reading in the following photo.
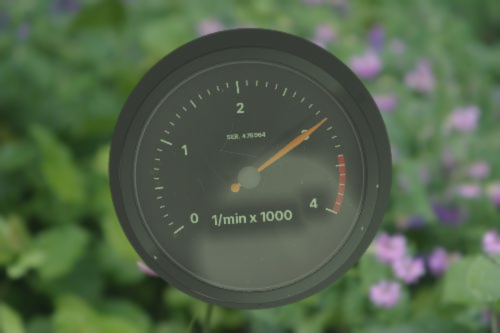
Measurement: 3000 rpm
